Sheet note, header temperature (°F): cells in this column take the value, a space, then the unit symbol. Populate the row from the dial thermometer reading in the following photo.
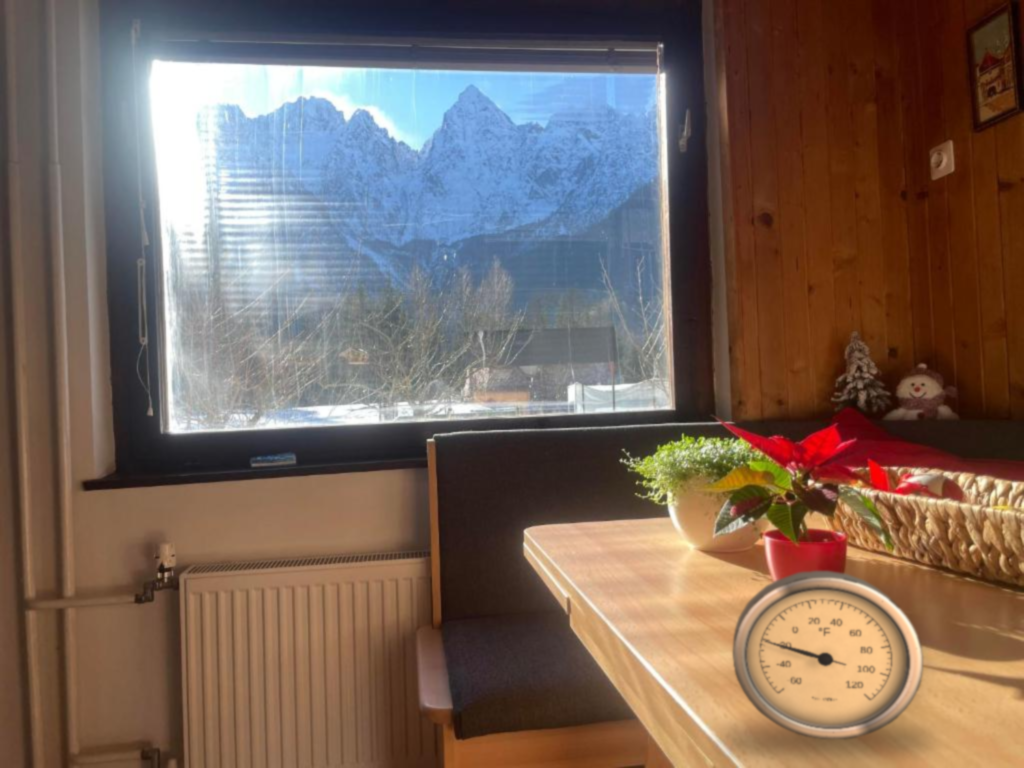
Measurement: -20 °F
